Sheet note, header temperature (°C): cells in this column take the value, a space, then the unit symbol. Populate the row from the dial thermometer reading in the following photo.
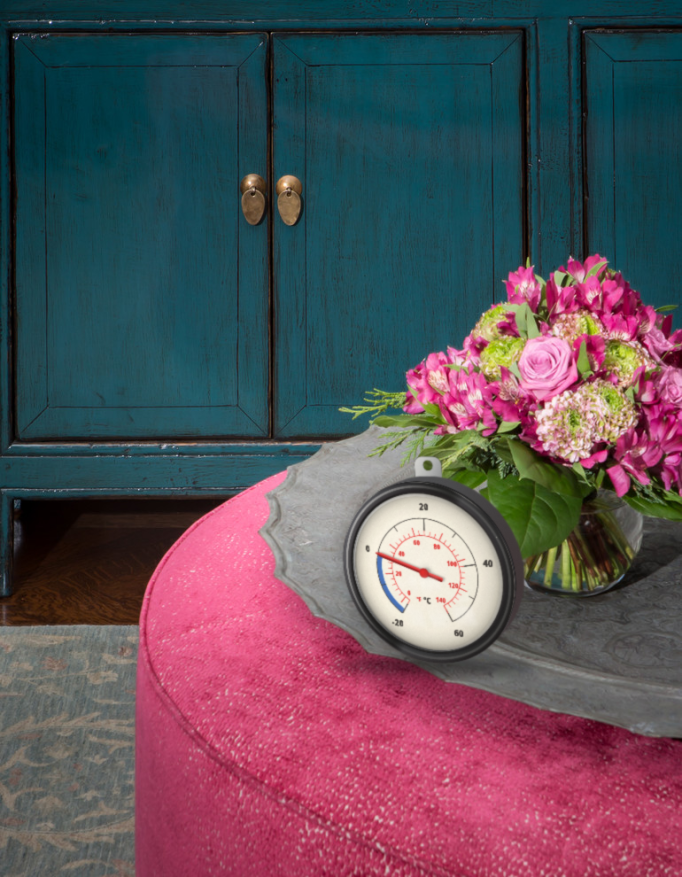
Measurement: 0 °C
